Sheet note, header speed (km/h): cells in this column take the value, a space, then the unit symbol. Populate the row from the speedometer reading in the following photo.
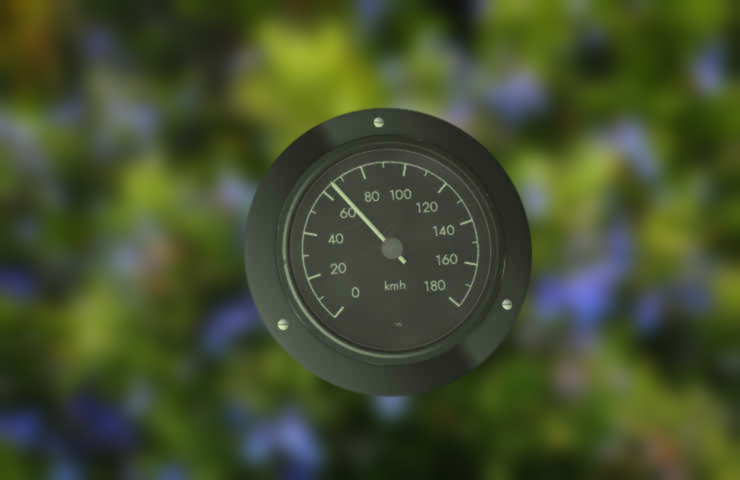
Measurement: 65 km/h
